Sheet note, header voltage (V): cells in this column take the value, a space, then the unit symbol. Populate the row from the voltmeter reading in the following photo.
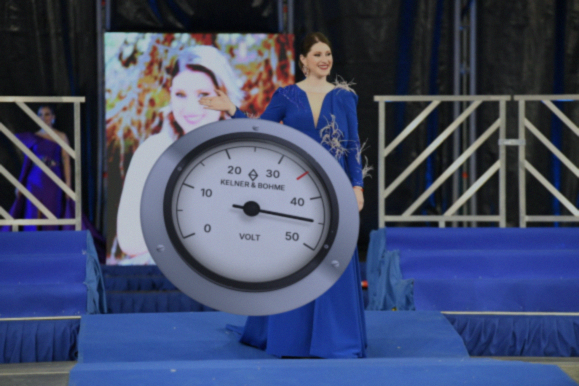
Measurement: 45 V
